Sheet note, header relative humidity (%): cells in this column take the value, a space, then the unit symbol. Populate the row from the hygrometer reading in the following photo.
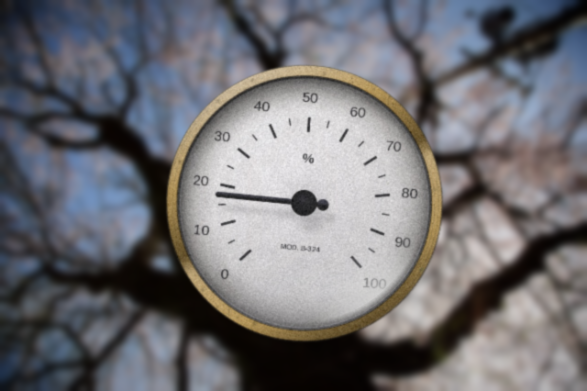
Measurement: 17.5 %
